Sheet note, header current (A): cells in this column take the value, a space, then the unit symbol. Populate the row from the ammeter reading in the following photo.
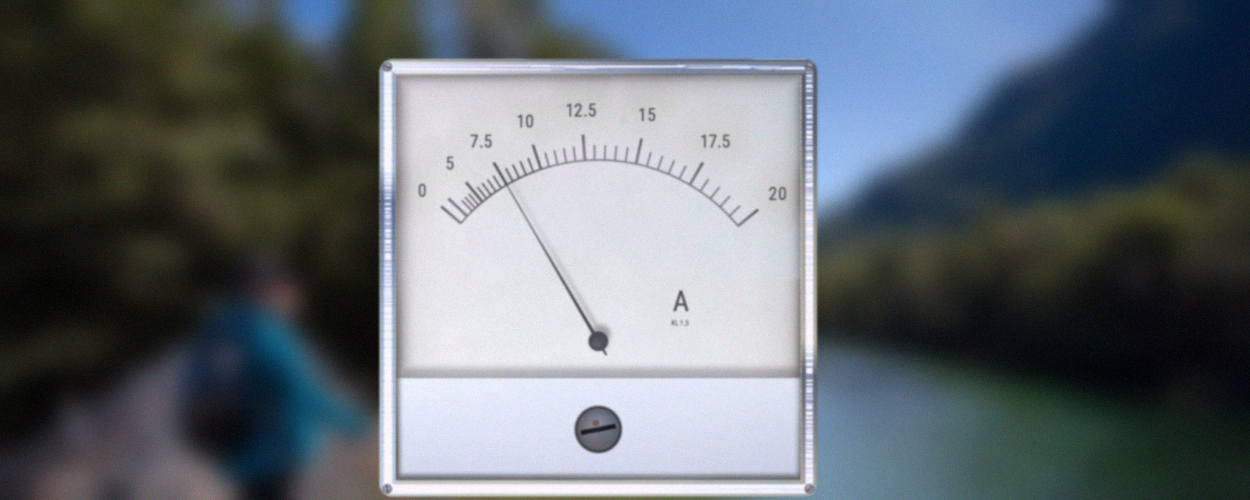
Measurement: 7.5 A
